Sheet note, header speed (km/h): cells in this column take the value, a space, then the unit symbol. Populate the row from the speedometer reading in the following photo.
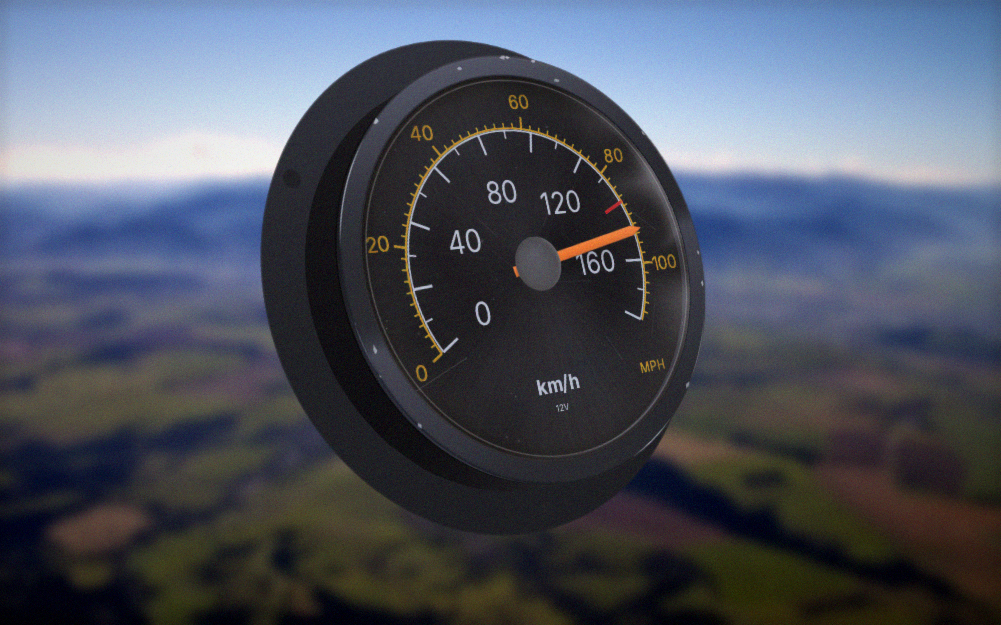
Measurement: 150 km/h
